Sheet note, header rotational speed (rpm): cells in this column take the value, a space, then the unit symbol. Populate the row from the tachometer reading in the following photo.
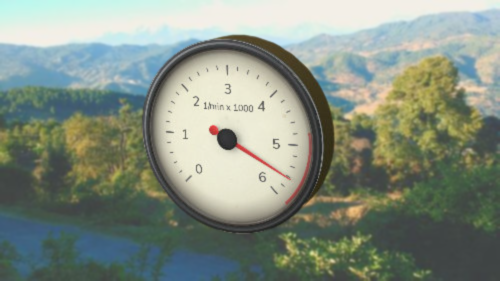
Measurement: 5600 rpm
